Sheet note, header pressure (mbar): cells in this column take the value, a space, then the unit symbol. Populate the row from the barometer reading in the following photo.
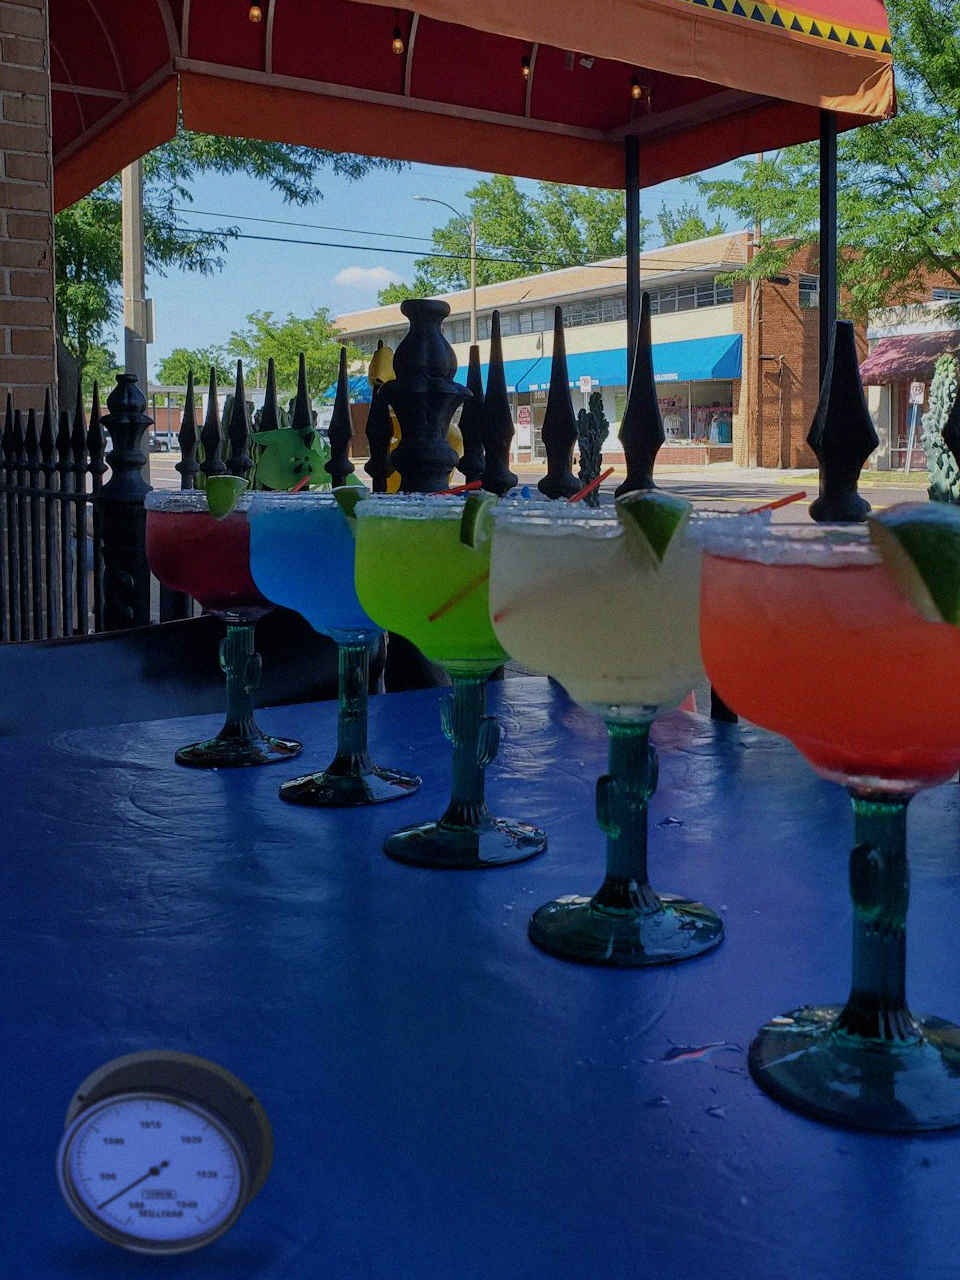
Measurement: 985 mbar
